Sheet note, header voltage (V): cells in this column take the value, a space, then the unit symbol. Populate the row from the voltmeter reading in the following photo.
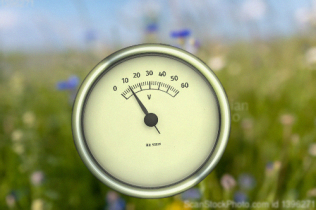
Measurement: 10 V
